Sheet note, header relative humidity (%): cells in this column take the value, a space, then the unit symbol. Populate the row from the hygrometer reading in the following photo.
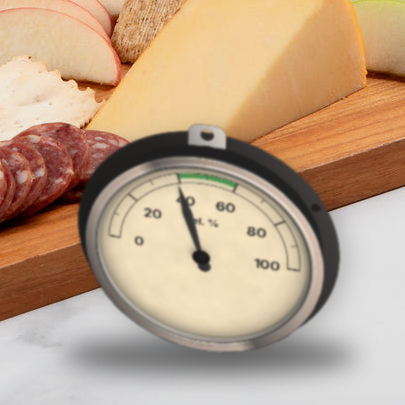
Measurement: 40 %
